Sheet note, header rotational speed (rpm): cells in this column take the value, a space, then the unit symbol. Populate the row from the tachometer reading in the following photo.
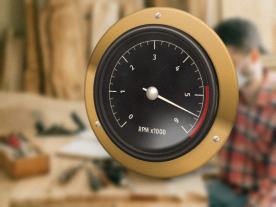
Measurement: 5500 rpm
